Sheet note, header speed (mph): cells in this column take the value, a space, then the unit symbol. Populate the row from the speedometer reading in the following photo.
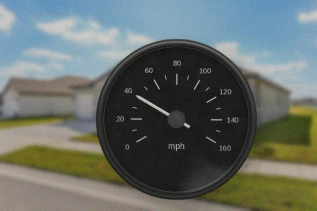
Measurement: 40 mph
